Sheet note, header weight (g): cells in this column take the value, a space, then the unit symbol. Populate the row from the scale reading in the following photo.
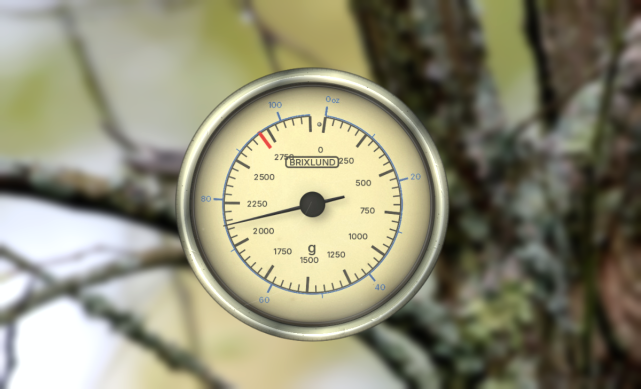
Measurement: 2125 g
